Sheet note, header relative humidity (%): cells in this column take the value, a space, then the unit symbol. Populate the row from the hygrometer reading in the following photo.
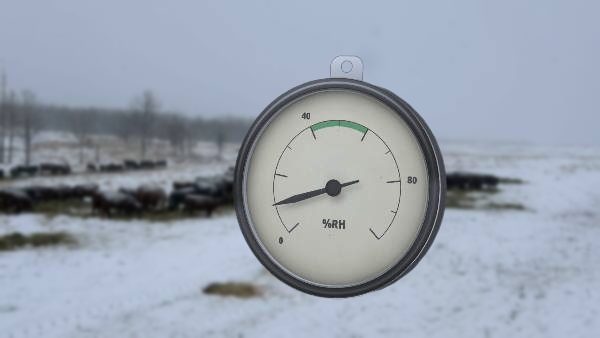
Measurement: 10 %
